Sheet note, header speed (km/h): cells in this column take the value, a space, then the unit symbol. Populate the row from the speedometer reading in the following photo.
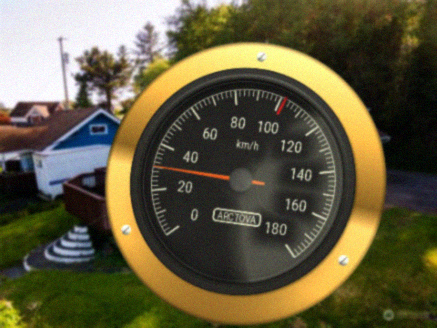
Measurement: 30 km/h
